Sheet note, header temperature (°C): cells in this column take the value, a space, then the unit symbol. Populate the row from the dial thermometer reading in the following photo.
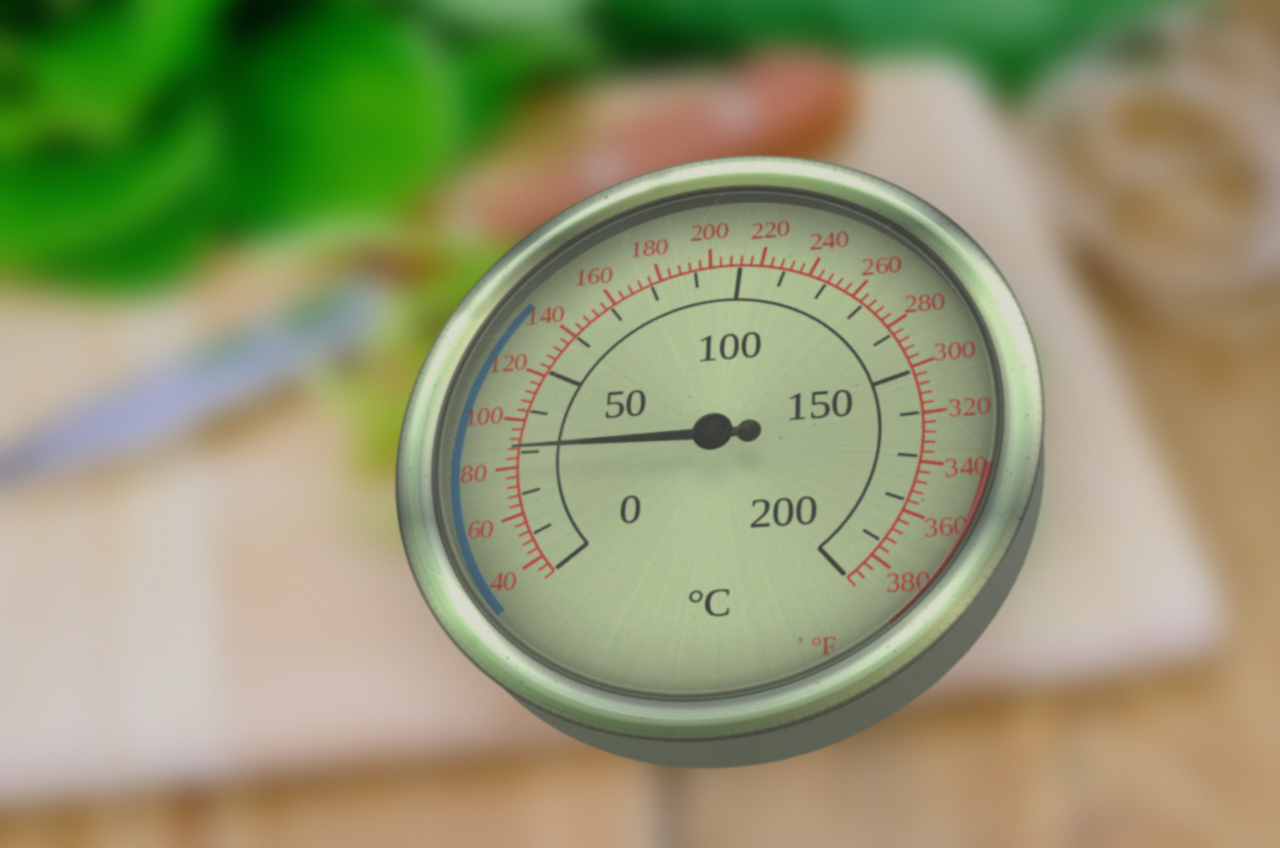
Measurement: 30 °C
